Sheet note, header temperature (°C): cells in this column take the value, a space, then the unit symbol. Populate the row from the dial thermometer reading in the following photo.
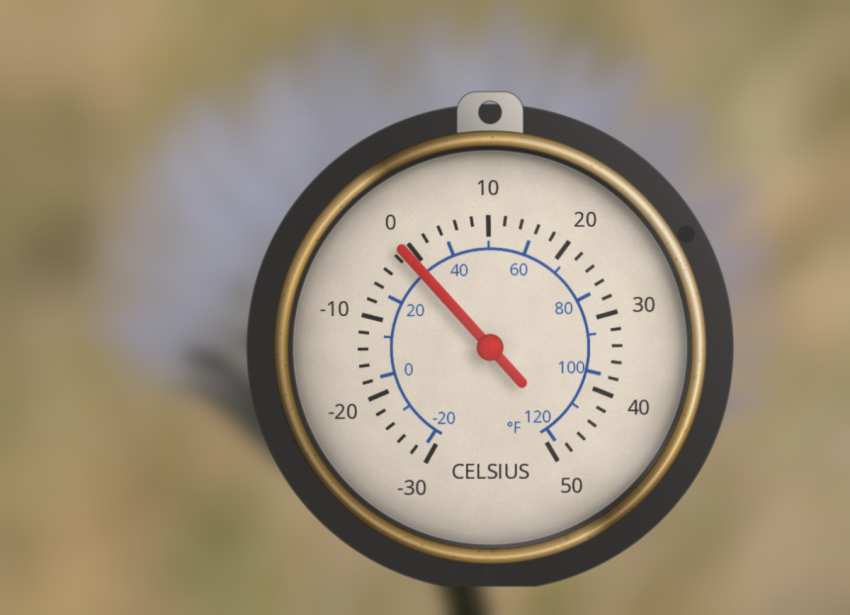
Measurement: -1 °C
